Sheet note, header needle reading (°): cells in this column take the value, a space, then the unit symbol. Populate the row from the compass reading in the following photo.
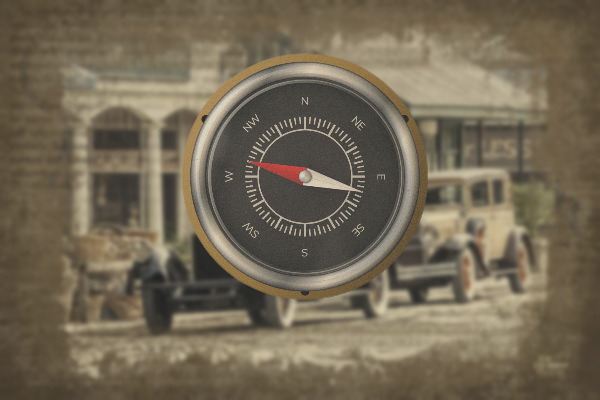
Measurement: 285 °
